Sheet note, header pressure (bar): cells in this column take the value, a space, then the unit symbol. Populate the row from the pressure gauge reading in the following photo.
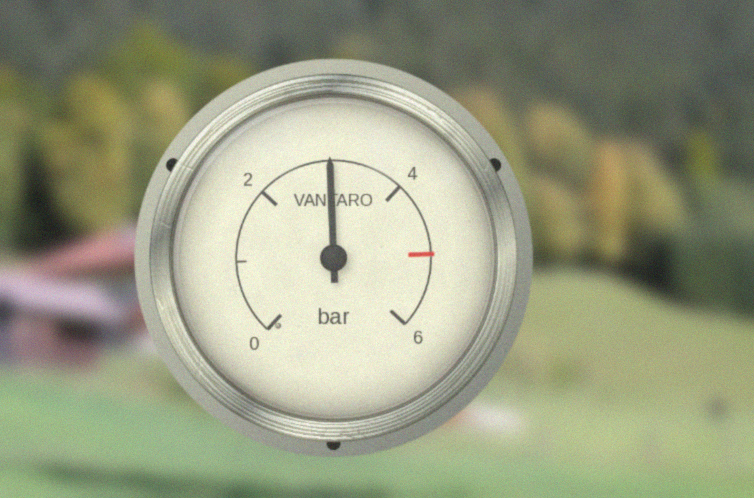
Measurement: 3 bar
